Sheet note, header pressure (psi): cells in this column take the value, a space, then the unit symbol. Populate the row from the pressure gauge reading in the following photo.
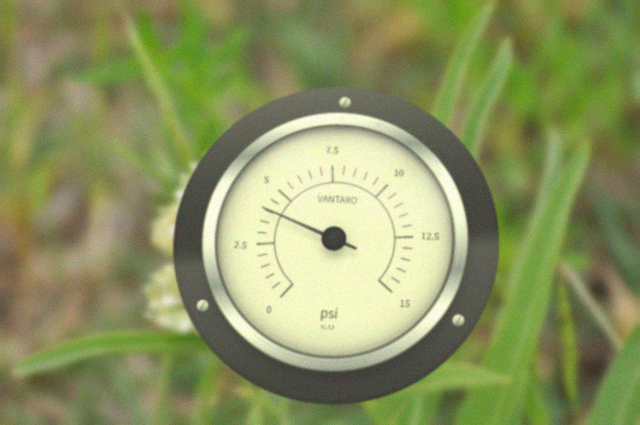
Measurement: 4 psi
